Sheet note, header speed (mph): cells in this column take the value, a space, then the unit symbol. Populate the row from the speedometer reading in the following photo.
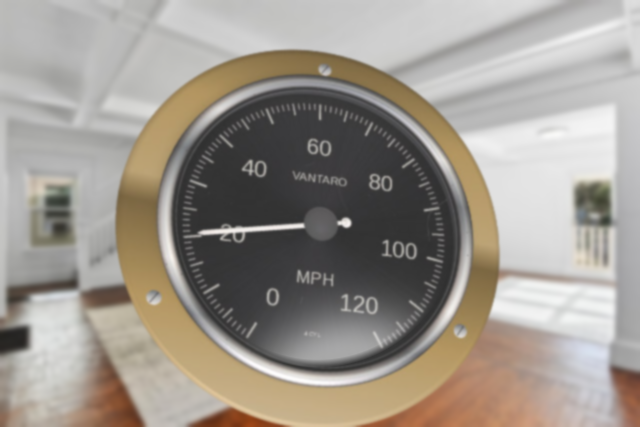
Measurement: 20 mph
